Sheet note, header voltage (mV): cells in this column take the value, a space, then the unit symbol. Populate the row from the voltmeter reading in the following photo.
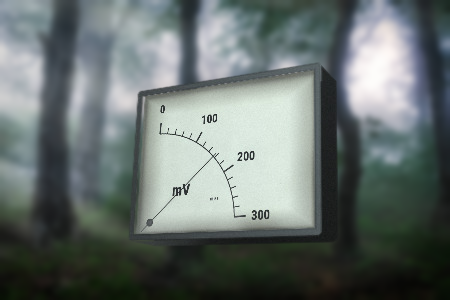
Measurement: 160 mV
